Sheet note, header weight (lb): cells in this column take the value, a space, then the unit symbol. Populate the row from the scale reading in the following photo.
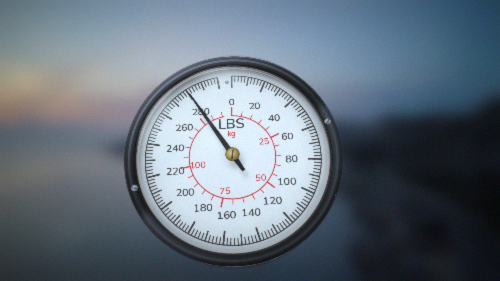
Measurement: 280 lb
